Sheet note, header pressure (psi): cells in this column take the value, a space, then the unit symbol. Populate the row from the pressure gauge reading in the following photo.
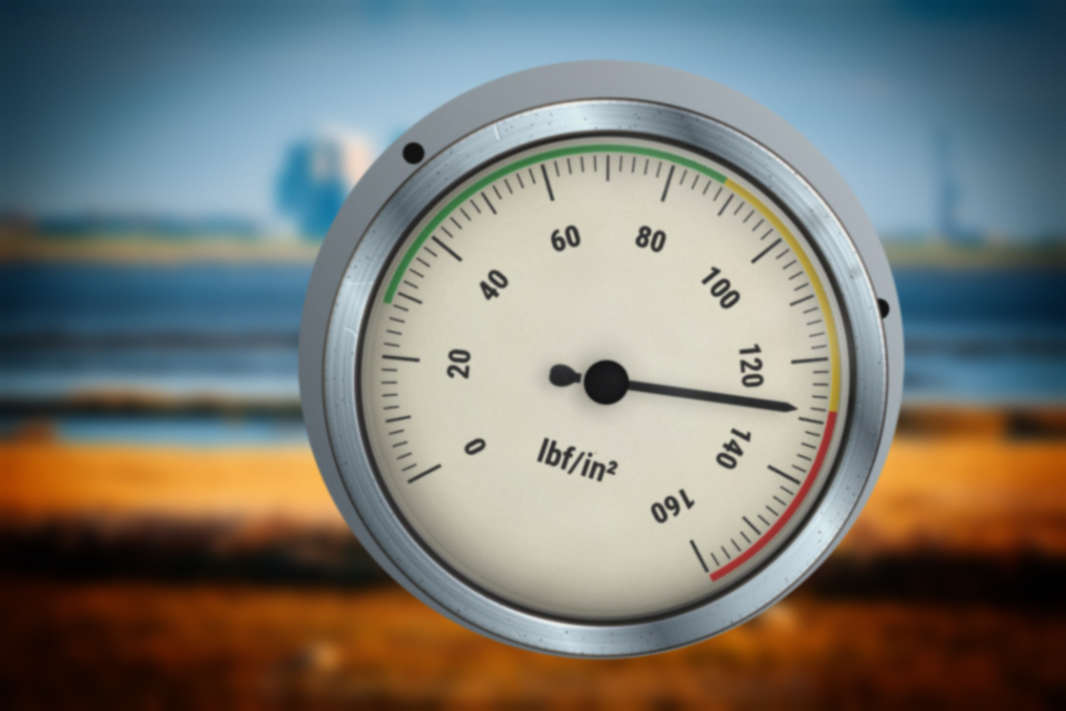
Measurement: 128 psi
